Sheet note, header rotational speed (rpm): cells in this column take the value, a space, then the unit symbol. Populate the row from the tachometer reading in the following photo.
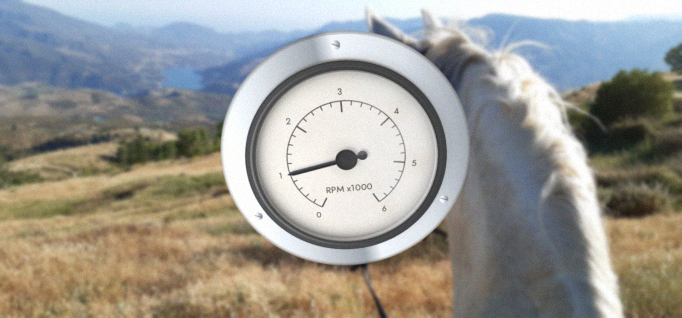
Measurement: 1000 rpm
